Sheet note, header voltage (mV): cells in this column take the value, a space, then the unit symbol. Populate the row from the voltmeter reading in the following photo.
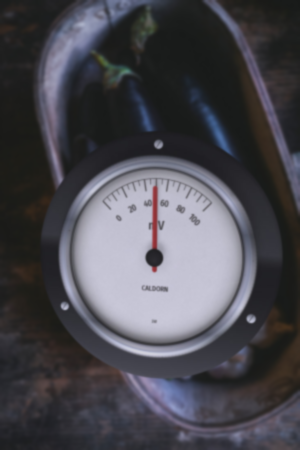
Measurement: 50 mV
